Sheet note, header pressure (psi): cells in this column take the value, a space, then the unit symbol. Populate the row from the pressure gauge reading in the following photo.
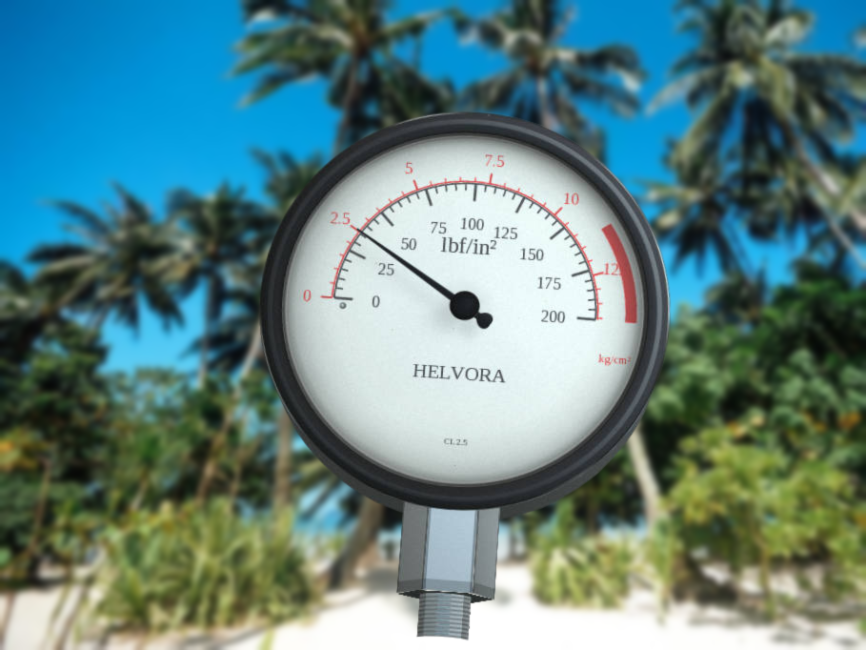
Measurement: 35 psi
